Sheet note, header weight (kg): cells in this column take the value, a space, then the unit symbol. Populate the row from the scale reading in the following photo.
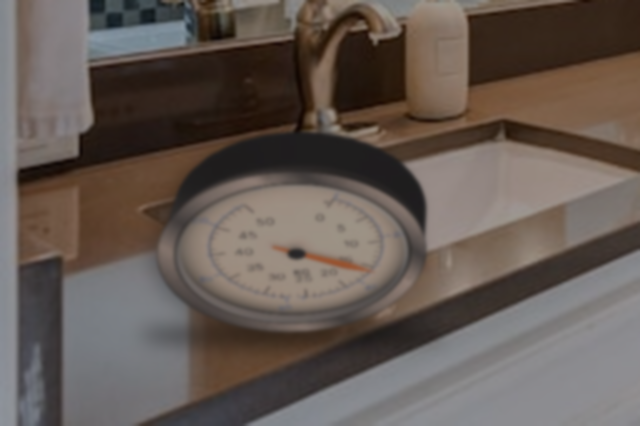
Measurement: 15 kg
